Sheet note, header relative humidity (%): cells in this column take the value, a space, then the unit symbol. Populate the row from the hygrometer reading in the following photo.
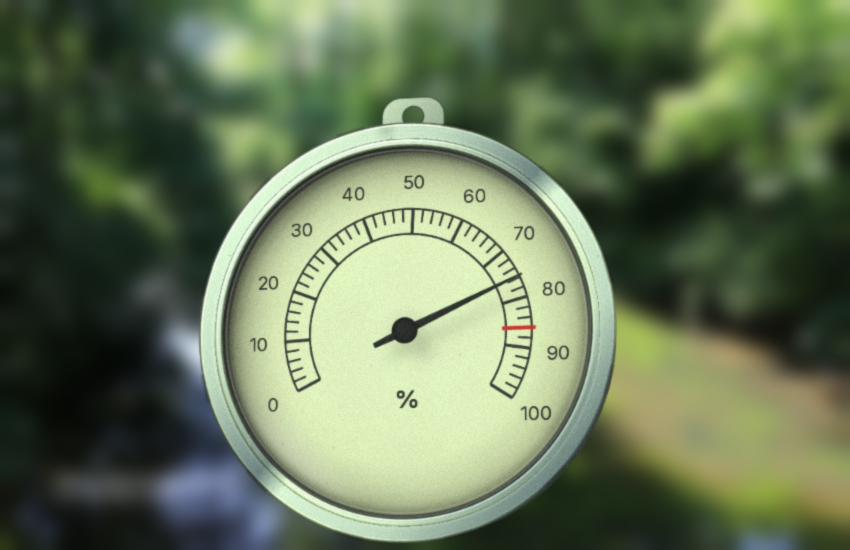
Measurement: 76 %
